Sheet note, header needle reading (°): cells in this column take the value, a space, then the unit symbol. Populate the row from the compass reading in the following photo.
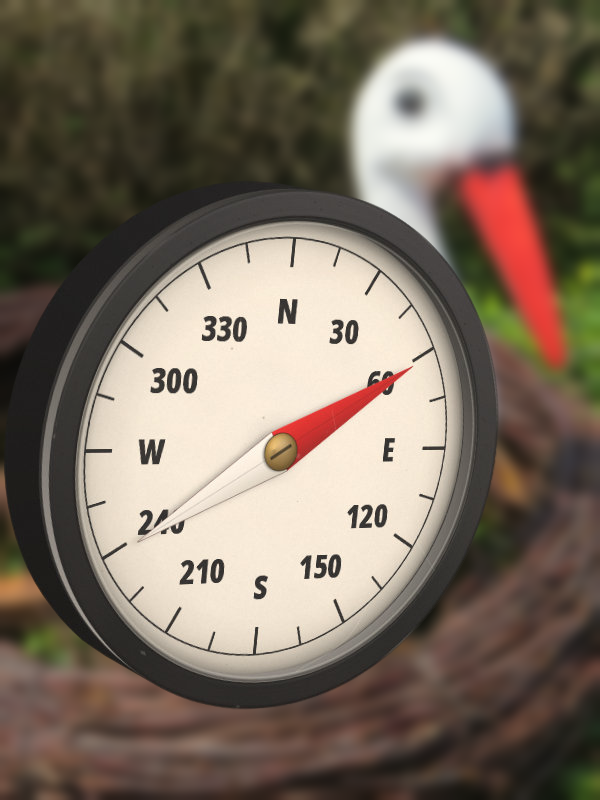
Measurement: 60 °
